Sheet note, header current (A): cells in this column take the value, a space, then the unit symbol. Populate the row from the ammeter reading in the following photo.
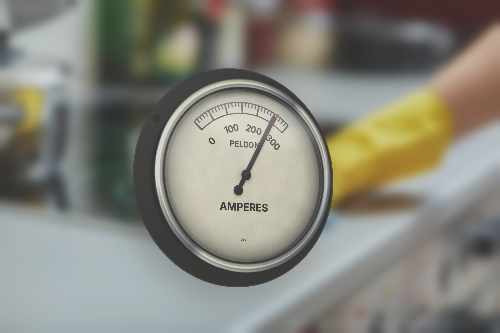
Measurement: 250 A
